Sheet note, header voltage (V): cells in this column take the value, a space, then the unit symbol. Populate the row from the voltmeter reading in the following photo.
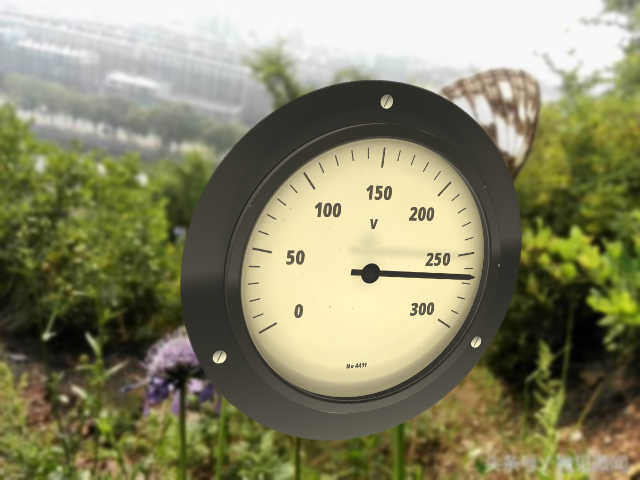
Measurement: 265 V
